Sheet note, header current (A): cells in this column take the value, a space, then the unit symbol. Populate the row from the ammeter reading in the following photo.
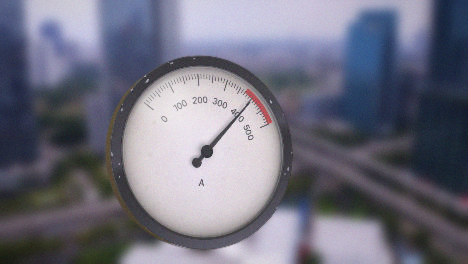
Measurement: 400 A
